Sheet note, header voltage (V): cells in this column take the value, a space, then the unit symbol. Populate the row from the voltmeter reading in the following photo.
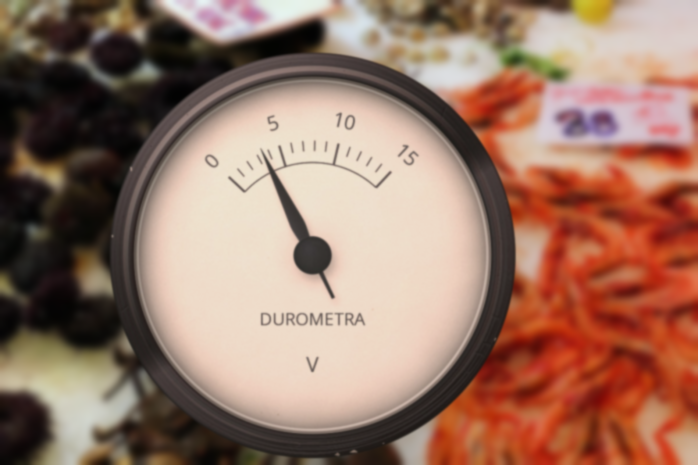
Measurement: 3.5 V
